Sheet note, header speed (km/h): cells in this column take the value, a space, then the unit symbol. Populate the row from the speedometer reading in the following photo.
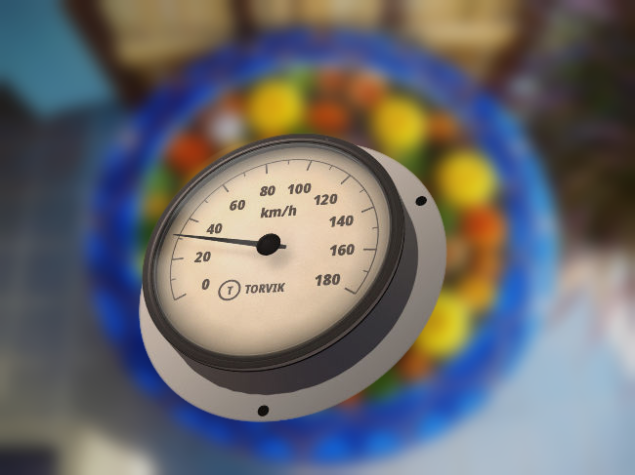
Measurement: 30 km/h
